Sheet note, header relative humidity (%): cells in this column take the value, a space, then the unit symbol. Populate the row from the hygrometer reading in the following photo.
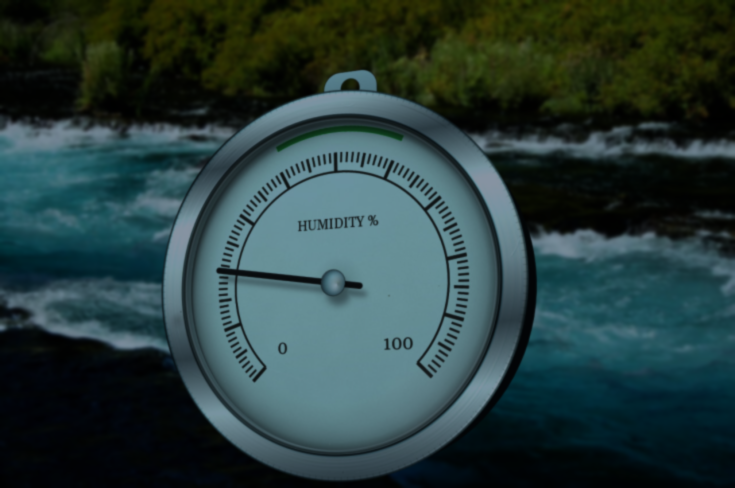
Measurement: 20 %
